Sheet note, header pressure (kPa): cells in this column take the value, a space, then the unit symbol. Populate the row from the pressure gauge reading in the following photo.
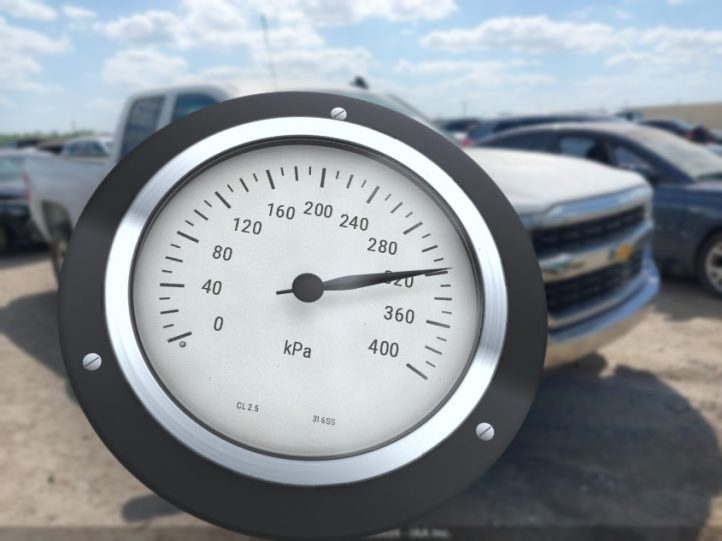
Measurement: 320 kPa
